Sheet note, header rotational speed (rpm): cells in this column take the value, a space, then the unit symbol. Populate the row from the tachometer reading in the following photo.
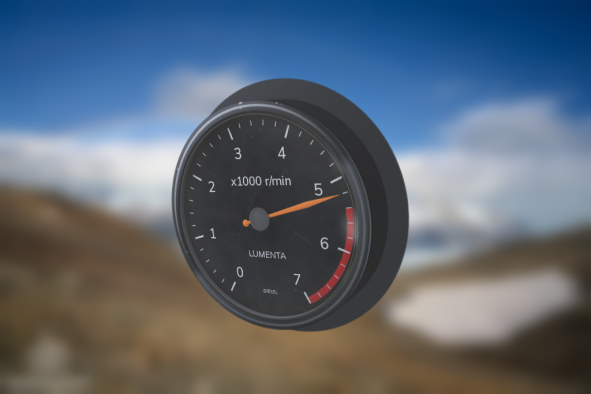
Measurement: 5200 rpm
